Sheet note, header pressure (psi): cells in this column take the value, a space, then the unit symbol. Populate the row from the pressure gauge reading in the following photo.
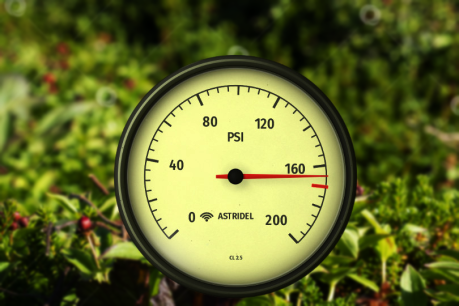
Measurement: 165 psi
